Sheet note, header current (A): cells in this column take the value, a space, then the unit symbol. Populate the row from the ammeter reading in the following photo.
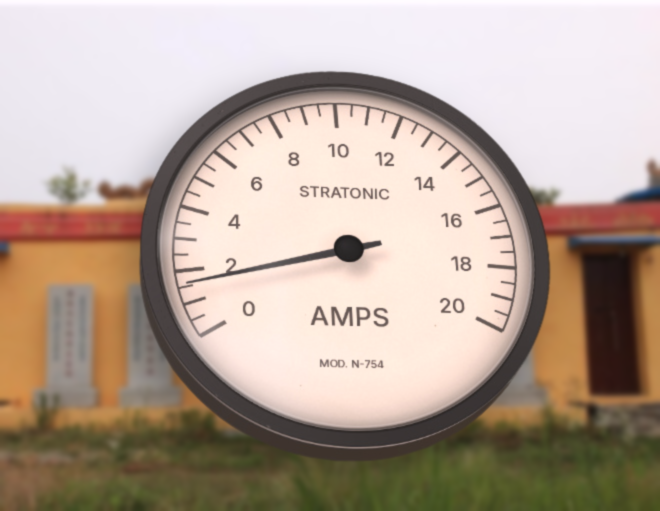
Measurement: 1.5 A
